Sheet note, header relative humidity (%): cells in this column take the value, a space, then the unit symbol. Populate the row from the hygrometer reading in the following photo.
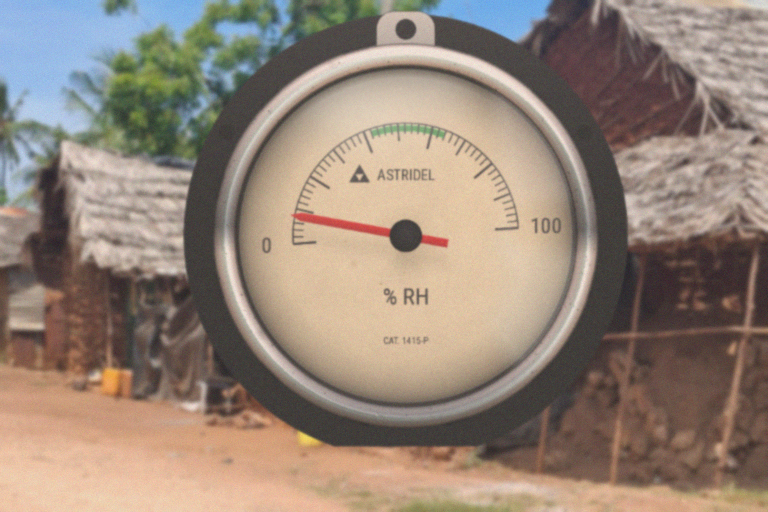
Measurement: 8 %
